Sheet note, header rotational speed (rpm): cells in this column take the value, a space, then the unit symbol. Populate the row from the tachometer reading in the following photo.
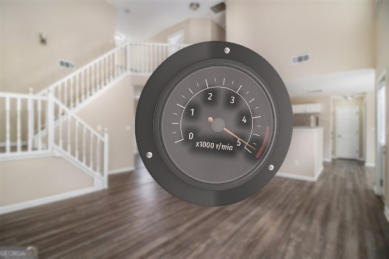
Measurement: 4875 rpm
